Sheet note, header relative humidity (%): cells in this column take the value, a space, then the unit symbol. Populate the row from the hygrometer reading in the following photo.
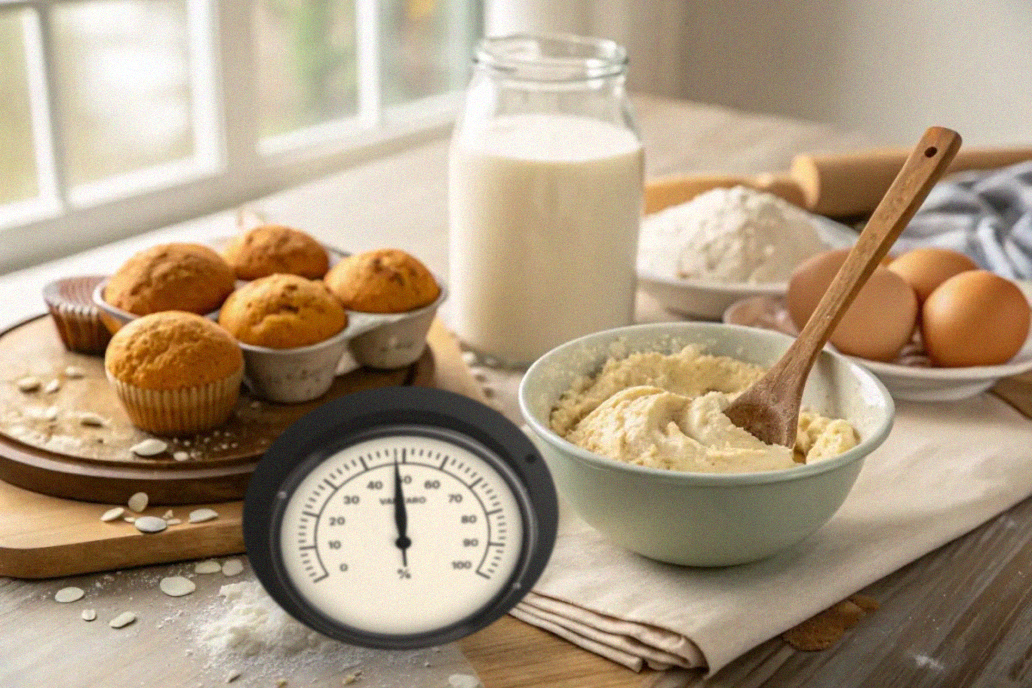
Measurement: 48 %
